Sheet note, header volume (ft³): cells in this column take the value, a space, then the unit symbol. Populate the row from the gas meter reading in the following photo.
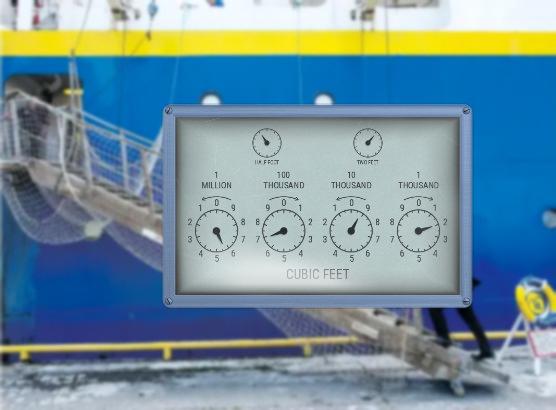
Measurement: 569200 ft³
